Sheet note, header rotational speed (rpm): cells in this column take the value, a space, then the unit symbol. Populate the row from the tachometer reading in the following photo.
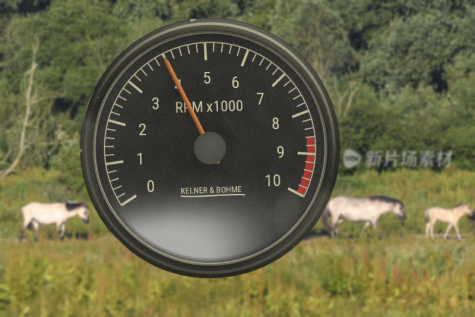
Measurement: 4000 rpm
